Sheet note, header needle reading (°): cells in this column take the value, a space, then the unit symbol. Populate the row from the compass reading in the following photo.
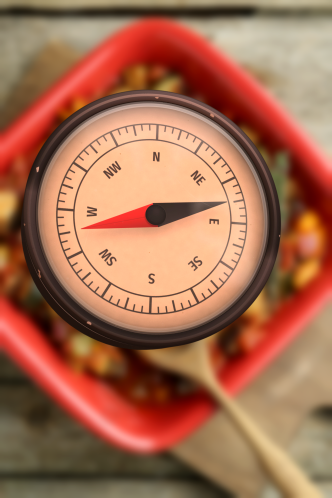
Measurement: 255 °
